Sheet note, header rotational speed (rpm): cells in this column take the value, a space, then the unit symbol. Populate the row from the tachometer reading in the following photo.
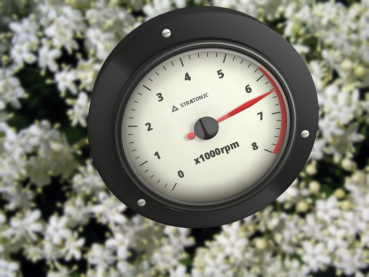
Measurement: 6400 rpm
